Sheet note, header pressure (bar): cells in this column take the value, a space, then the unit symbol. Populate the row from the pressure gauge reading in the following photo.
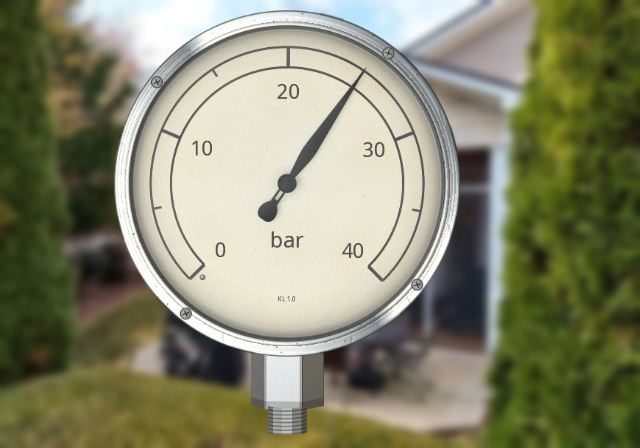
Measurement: 25 bar
